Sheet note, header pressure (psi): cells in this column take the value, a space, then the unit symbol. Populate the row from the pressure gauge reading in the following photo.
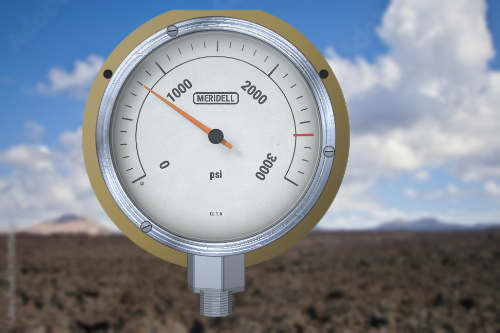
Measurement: 800 psi
